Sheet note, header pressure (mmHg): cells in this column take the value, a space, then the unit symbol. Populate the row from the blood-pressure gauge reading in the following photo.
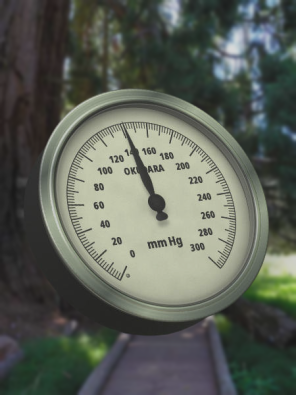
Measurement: 140 mmHg
